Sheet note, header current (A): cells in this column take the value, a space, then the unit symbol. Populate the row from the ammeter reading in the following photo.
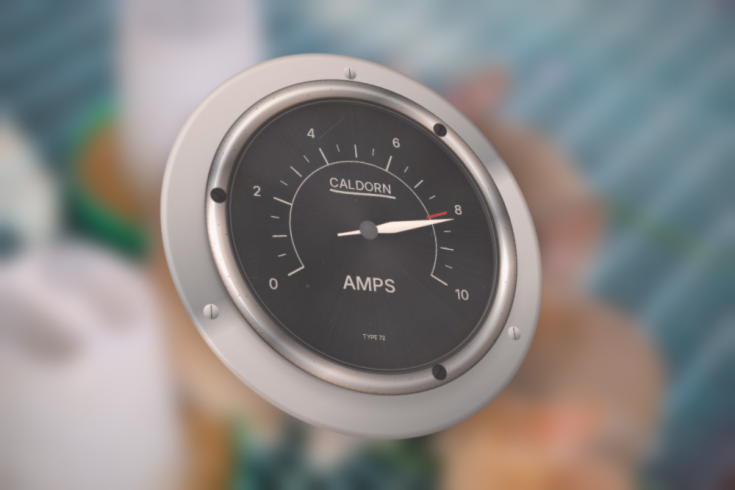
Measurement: 8.25 A
